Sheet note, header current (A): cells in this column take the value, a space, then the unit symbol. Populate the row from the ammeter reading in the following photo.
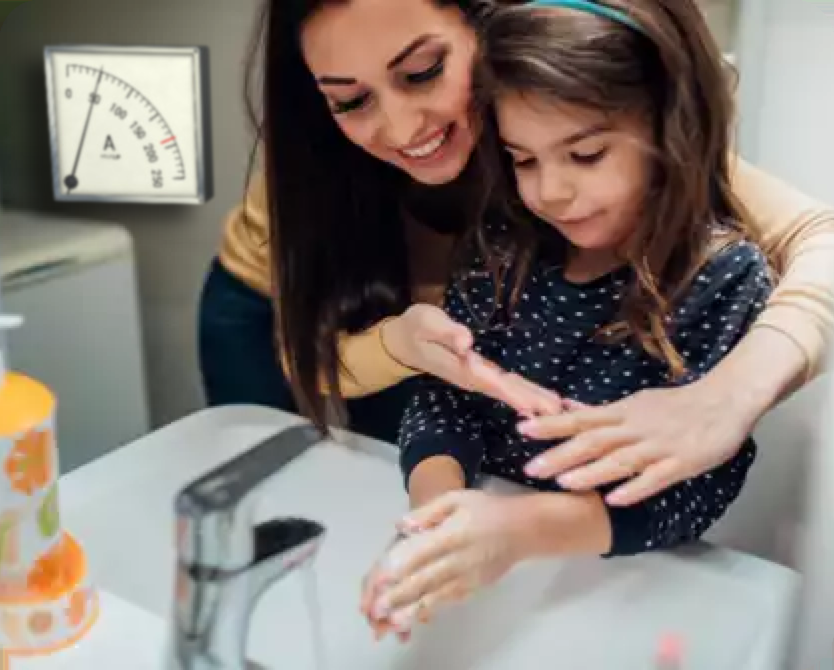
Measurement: 50 A
